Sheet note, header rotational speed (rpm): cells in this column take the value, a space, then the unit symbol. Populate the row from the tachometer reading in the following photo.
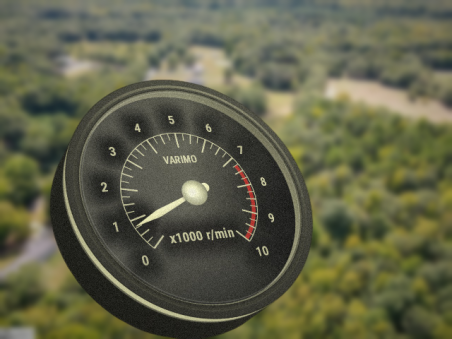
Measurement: 750 rpm
